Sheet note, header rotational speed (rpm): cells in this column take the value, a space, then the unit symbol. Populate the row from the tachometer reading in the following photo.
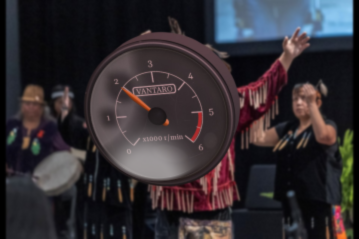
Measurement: 2000 rpm
